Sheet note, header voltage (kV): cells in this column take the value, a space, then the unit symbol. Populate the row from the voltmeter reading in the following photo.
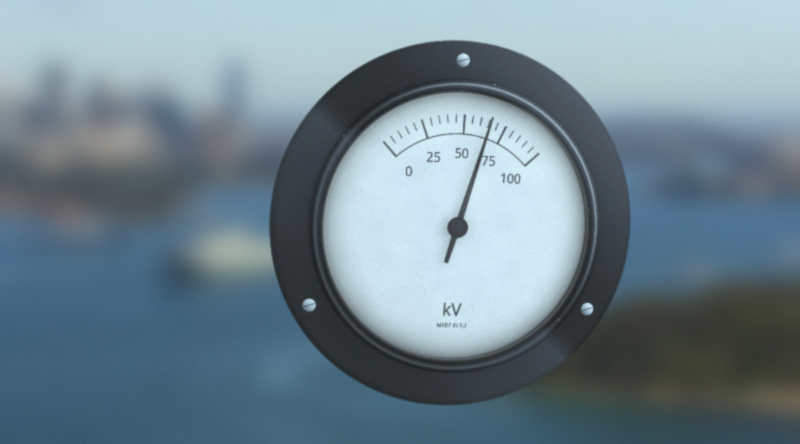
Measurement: 65 kV
